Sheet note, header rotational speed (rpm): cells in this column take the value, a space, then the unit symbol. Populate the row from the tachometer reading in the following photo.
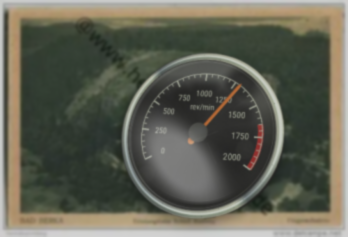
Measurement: 1300 rpm
